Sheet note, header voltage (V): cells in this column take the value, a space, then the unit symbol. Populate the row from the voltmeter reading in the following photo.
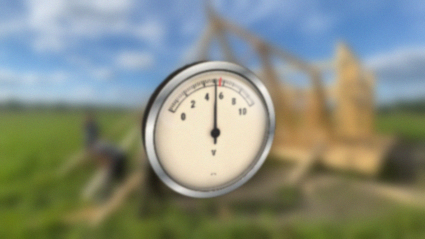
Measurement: 5 V
